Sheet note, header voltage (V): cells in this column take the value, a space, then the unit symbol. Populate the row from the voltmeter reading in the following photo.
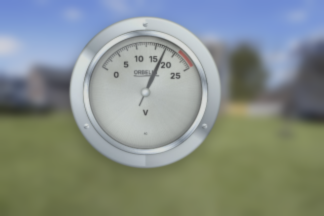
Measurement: 17.5 V
